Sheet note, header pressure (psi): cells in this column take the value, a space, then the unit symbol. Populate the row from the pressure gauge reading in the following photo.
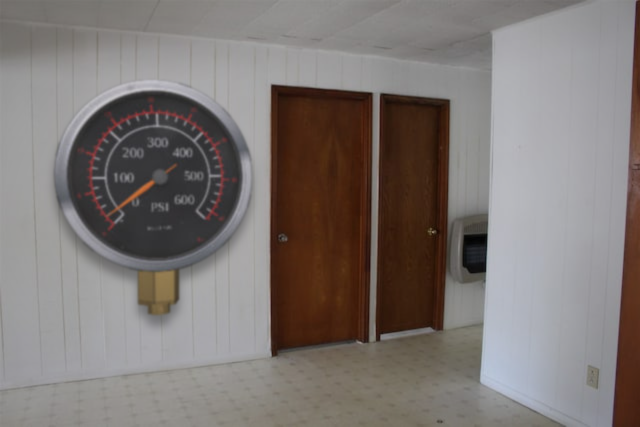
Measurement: 20 psi
